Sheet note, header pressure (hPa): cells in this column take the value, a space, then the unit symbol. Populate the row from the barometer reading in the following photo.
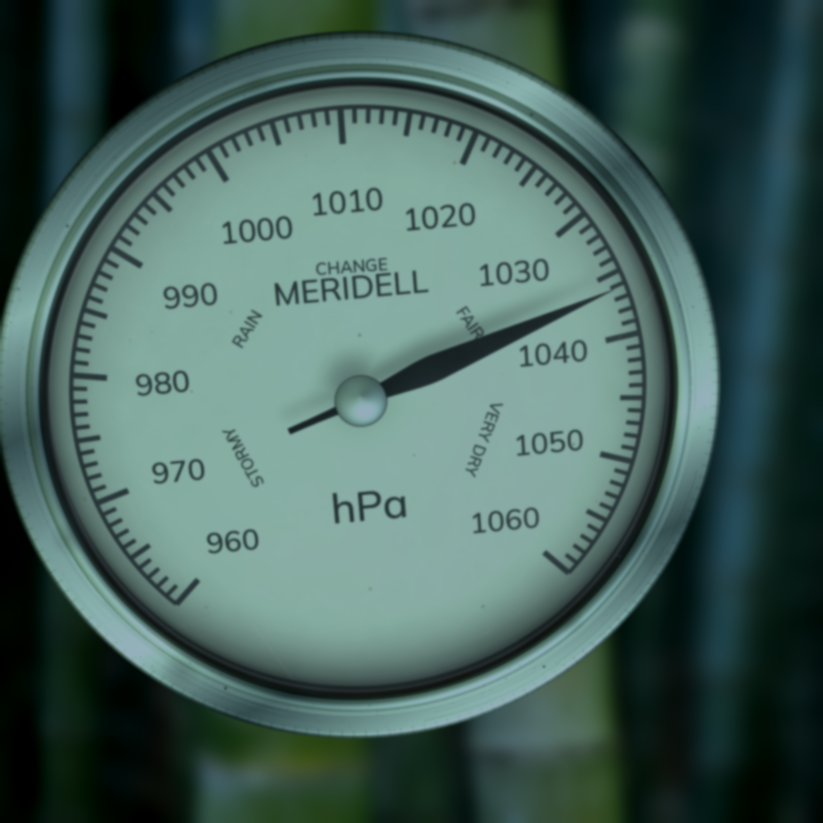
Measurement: 1036 hPa
